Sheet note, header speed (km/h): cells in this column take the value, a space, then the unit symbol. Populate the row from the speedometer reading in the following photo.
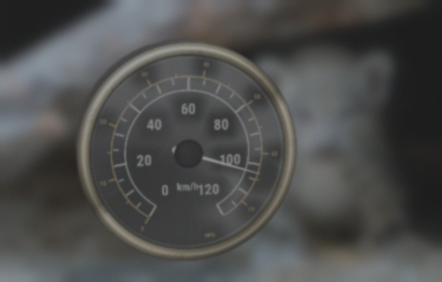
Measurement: 102.5 km/h
